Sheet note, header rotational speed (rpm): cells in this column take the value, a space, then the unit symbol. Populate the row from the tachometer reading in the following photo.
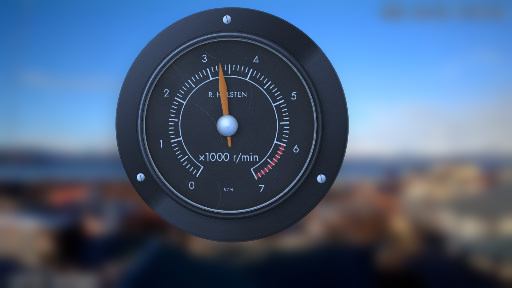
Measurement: 3300 rpm
